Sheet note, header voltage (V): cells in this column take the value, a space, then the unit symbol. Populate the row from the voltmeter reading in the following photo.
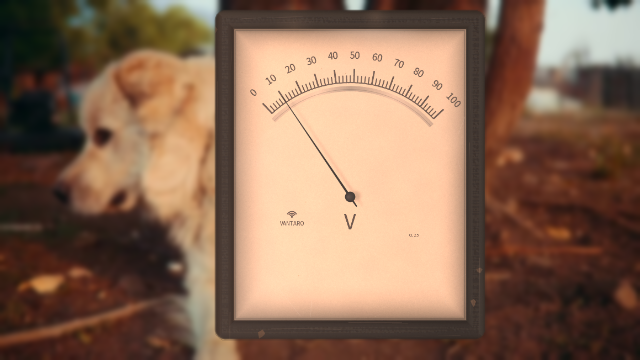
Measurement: 10 V
